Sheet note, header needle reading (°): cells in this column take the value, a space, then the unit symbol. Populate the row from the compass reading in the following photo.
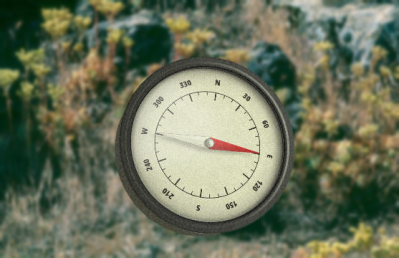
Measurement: 90 °
